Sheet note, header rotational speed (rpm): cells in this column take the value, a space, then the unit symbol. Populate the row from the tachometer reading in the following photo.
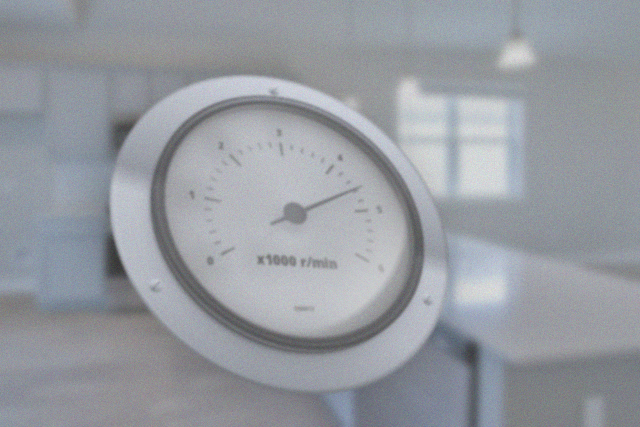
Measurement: 4600 rpm
